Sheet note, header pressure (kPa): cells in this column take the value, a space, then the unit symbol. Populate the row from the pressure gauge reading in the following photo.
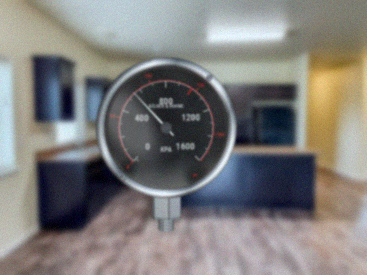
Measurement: 550 kPa
